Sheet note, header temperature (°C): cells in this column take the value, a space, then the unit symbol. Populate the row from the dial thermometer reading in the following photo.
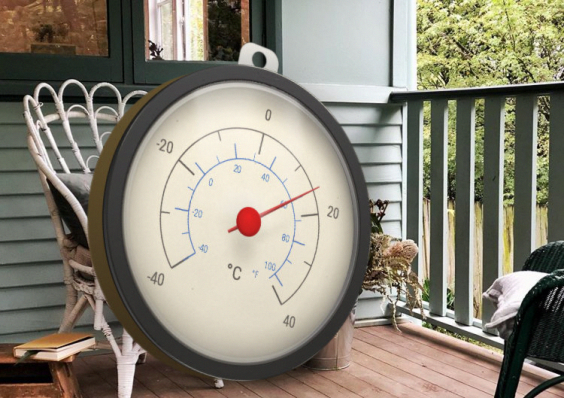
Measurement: 15 °C
